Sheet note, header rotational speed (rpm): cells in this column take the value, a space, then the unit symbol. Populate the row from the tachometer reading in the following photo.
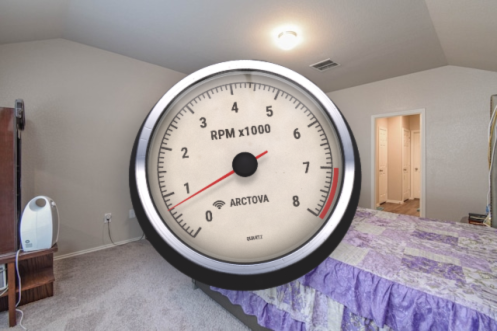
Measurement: 700 rpm
